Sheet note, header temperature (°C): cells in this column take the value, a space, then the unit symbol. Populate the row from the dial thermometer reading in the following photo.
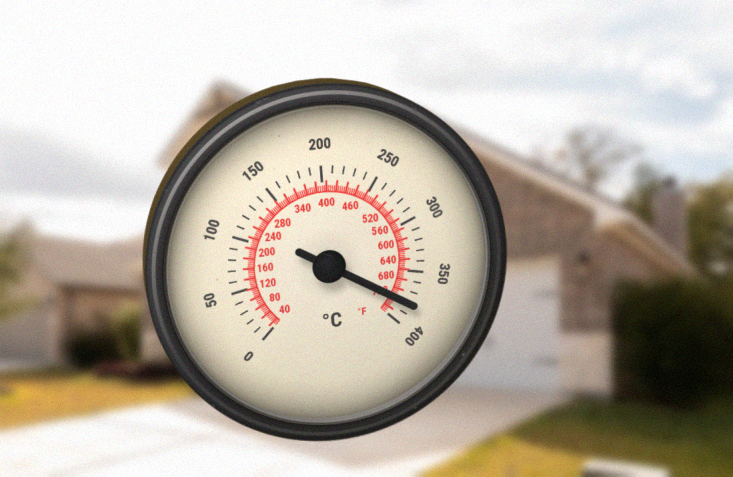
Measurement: 380 °C
